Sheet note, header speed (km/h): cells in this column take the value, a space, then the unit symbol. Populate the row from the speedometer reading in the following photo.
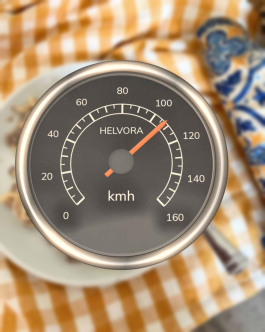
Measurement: 107.5 km/h
